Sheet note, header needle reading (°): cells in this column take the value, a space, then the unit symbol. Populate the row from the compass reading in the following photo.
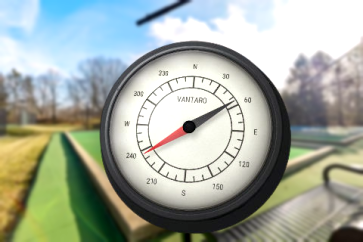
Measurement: 235 °
